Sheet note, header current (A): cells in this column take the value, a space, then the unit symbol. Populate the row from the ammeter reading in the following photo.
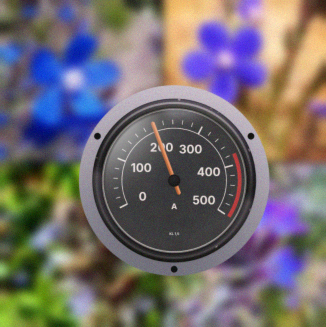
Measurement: 200 A
